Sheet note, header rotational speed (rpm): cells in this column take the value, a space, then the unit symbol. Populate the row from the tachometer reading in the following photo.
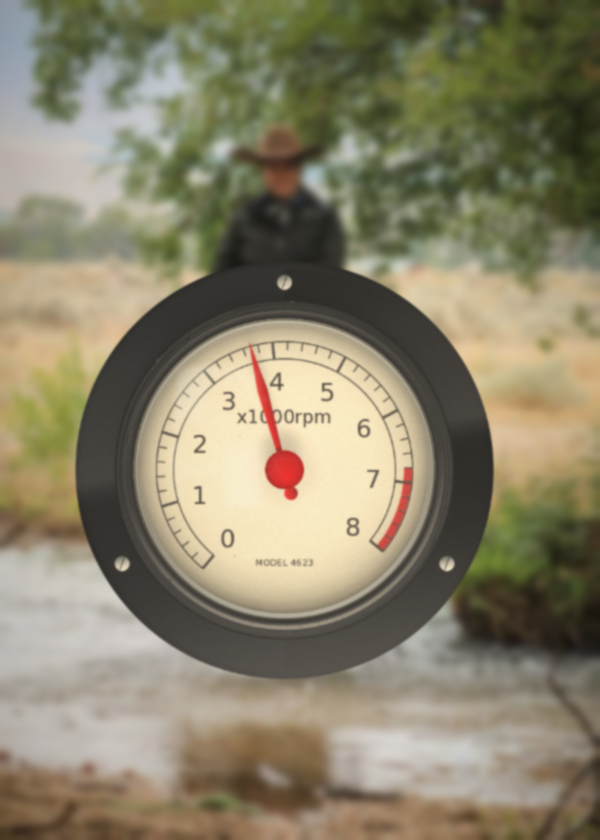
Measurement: 3700 rpm
